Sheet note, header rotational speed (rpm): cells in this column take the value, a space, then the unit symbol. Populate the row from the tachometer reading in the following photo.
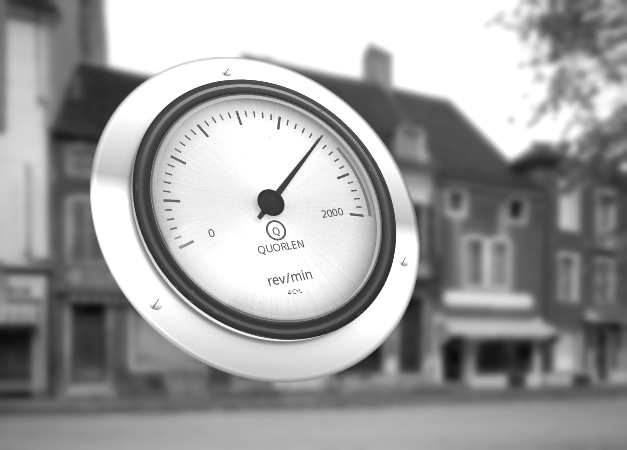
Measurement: 1500 rpm
